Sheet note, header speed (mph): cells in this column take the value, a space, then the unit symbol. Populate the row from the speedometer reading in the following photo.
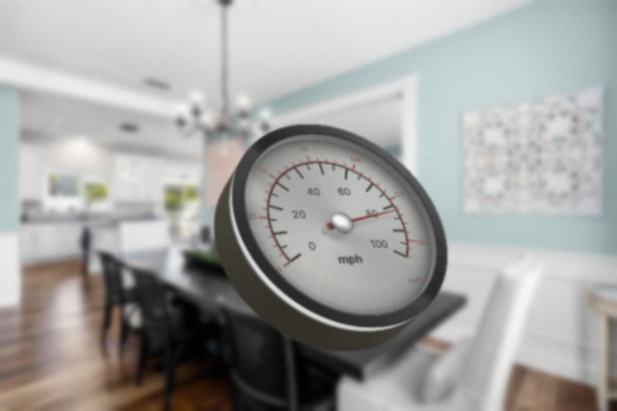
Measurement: 82.5 mph
